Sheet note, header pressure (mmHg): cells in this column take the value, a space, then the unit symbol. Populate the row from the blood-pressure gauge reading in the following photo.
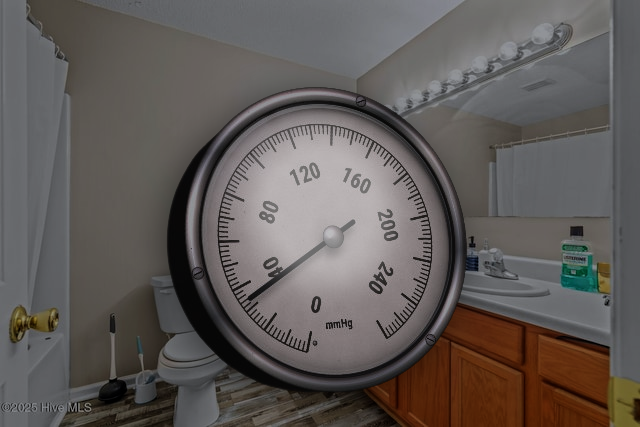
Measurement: 34 mmHg
